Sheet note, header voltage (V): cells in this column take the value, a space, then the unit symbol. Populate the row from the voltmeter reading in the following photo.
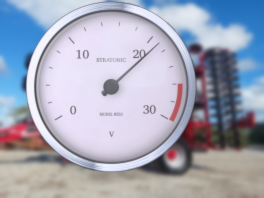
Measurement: 21 V
